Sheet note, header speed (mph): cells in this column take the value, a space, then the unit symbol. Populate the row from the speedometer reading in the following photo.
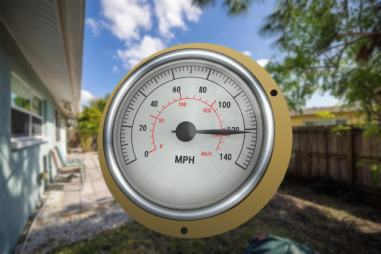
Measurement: 122 mph
